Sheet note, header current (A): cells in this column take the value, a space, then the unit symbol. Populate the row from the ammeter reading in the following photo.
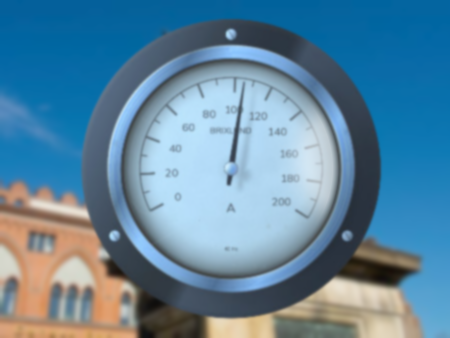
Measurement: 105 A
